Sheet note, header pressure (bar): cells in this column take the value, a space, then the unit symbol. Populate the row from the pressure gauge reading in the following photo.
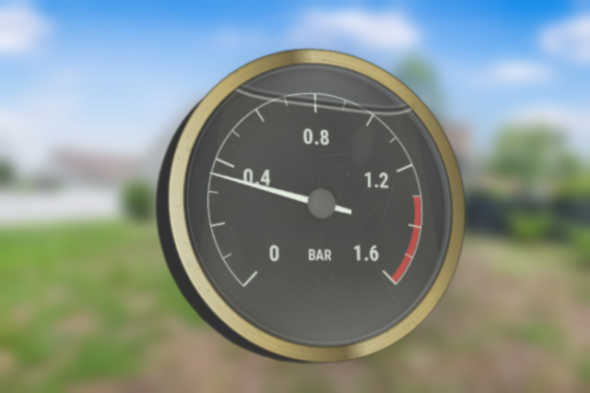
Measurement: 0.35 bar
